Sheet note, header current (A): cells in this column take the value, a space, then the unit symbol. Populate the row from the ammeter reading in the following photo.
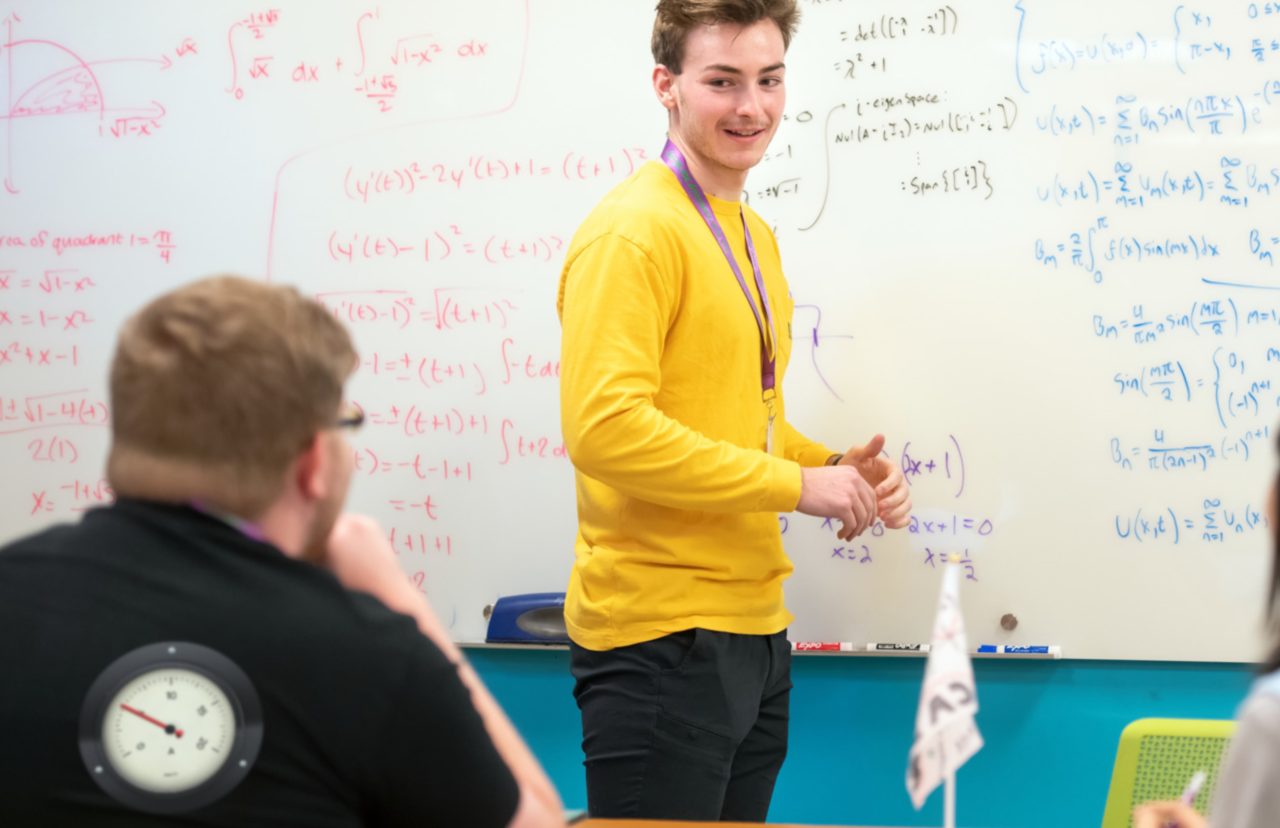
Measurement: 5 A
